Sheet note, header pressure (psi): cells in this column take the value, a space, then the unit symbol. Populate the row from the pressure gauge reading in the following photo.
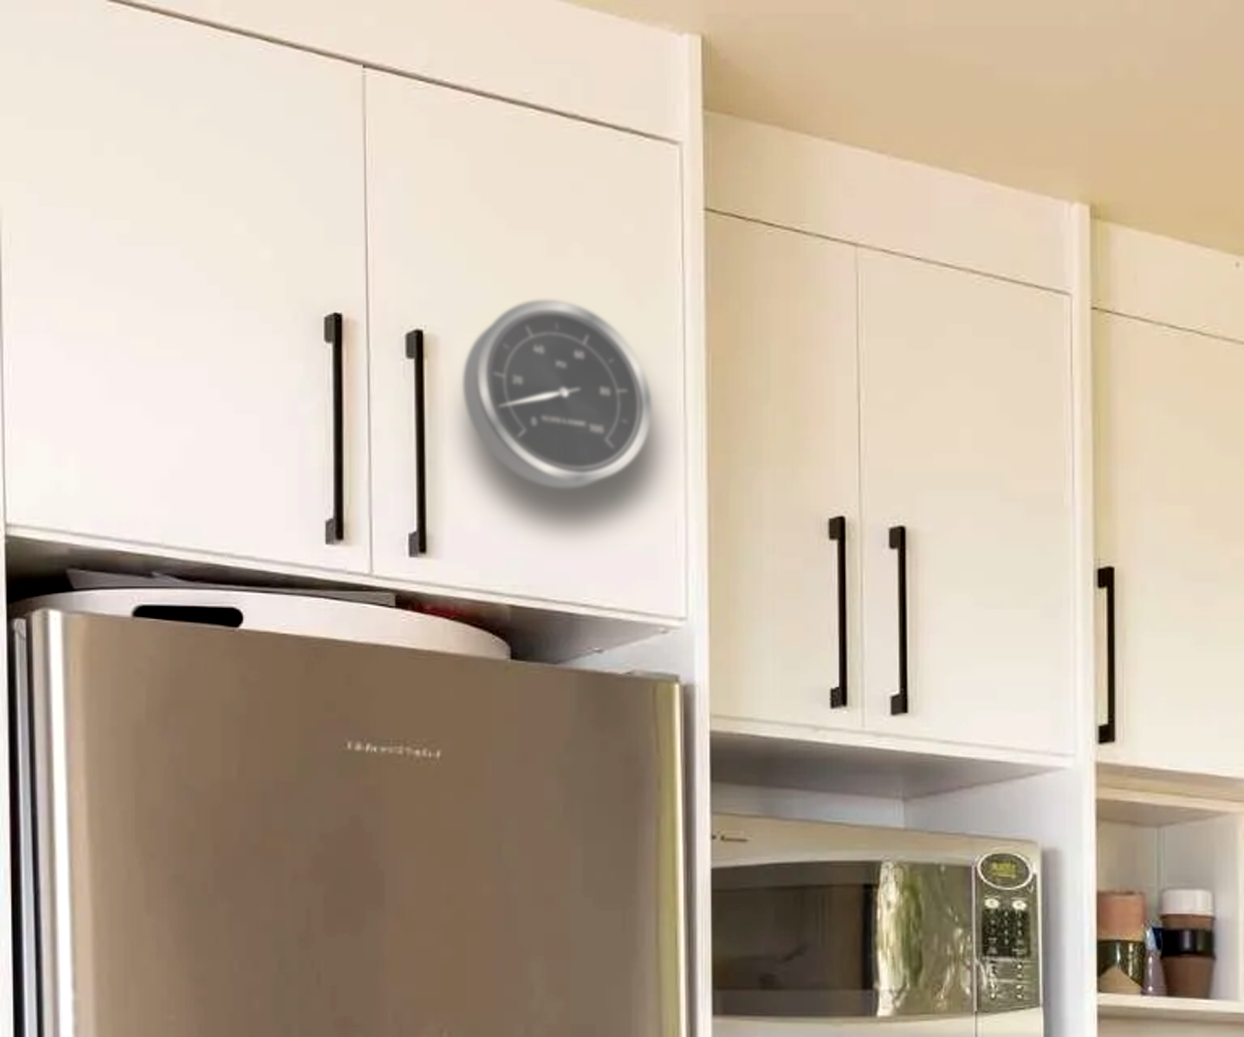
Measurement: 10 psi
